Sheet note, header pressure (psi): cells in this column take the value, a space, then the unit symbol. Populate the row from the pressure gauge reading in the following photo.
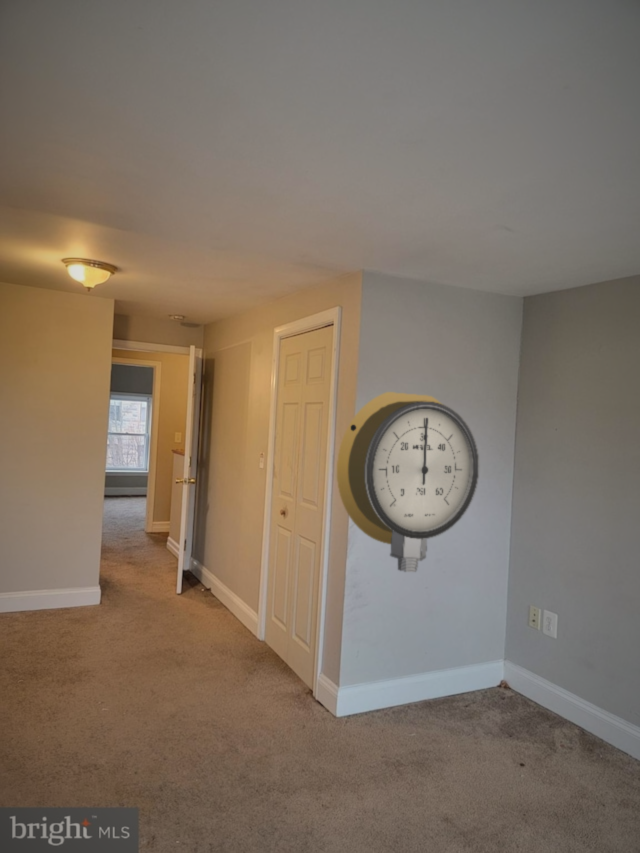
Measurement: 30 psi
